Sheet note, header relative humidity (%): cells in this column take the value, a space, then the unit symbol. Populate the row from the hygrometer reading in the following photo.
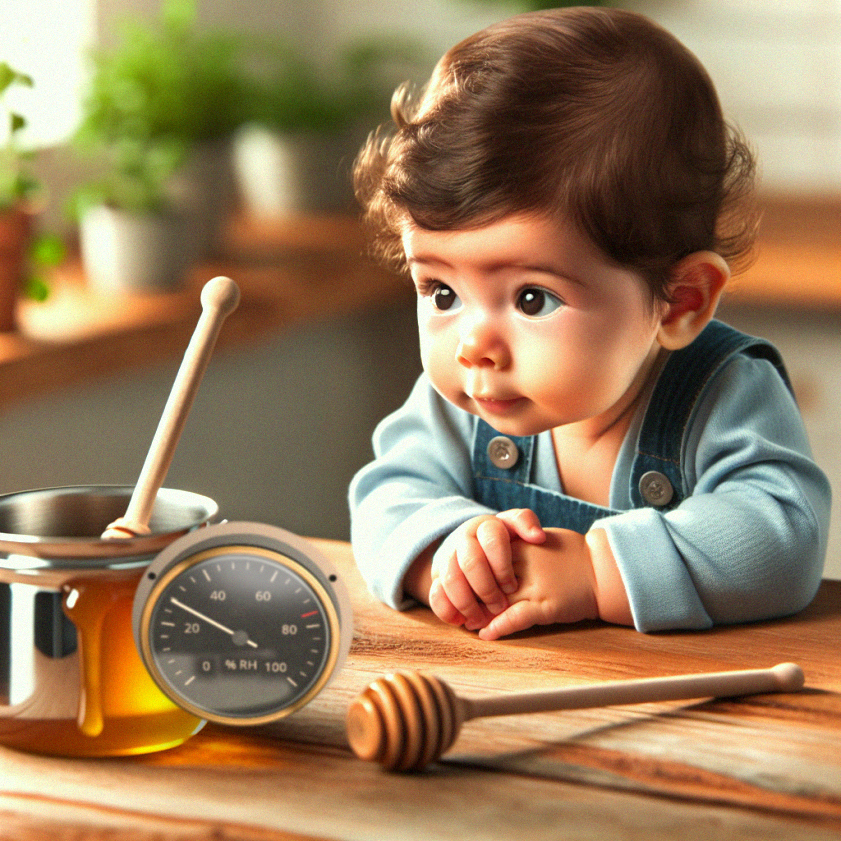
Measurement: 28 %
